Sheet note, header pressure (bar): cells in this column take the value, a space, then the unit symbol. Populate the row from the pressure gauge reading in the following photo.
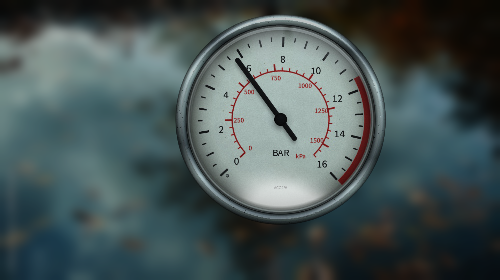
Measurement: 5.75 bar
